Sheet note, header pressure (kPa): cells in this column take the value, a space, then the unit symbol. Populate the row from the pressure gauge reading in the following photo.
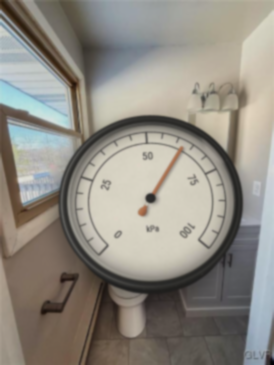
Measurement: 62.5 kPa
